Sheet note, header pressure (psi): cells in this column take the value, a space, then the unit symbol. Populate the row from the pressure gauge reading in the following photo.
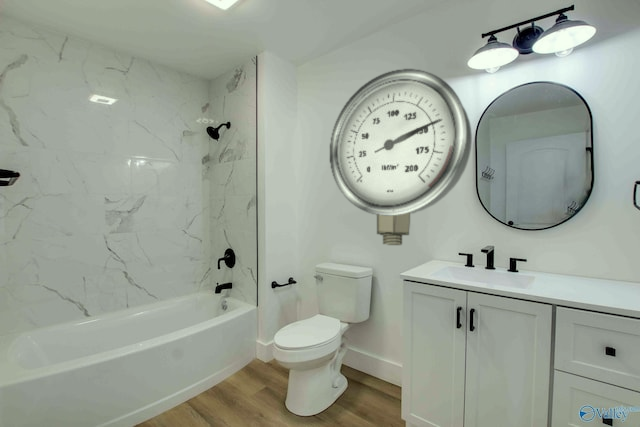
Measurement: 150 psi
